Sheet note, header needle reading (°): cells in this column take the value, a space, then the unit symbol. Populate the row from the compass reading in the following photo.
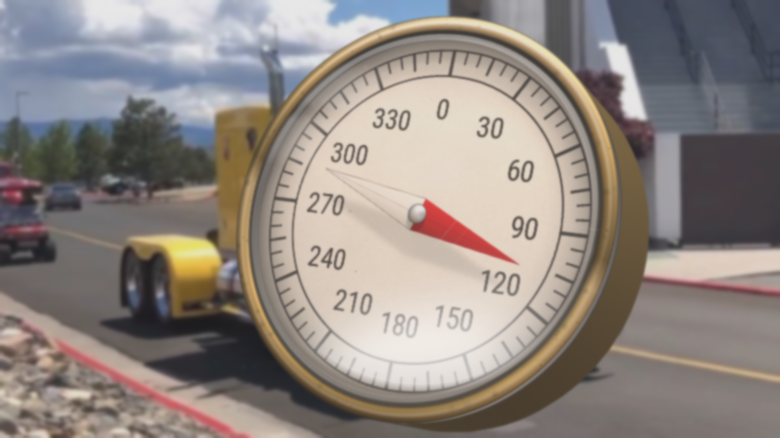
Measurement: 107.5 °
